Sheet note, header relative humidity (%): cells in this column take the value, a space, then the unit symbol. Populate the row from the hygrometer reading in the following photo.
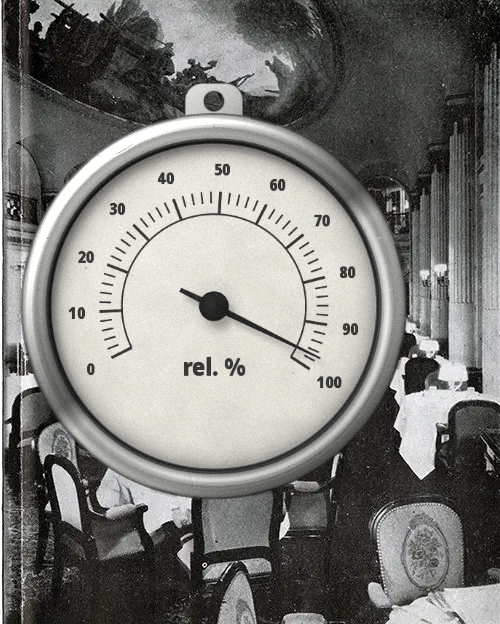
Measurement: 97 %
